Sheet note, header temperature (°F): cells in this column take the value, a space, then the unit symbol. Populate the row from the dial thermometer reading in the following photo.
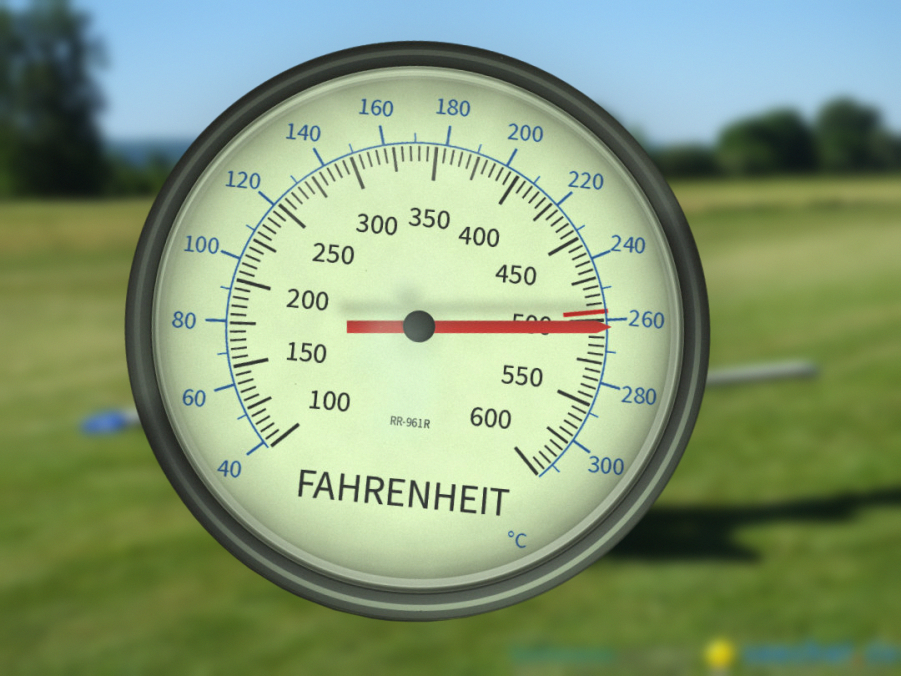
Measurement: 505 °F
